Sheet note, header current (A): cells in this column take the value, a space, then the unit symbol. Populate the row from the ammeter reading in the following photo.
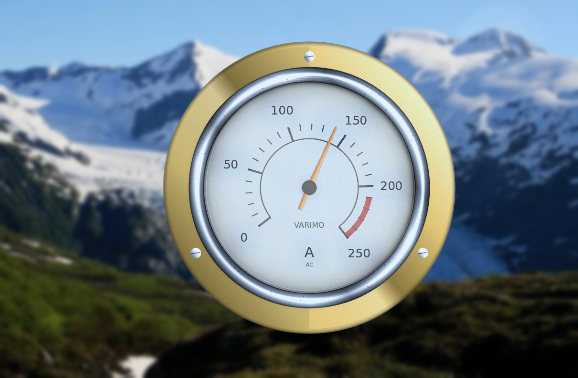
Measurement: 140 A
